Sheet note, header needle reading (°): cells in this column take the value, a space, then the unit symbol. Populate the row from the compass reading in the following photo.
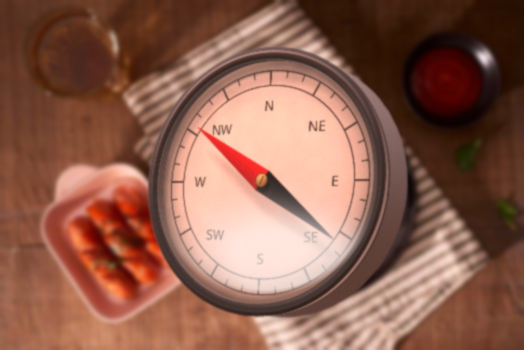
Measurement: 305 °
